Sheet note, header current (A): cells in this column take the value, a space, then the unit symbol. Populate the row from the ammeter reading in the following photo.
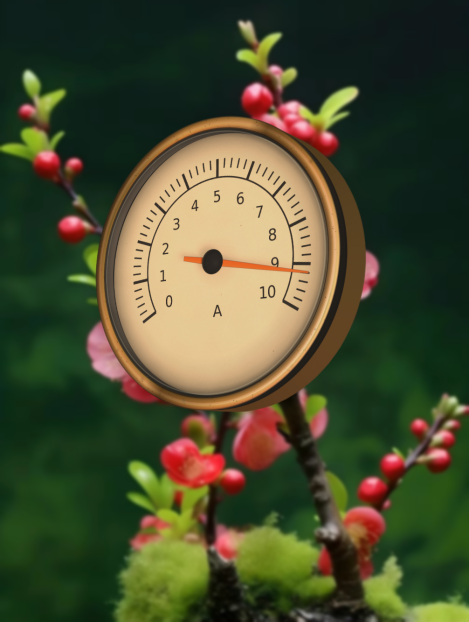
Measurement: 9.2 A
